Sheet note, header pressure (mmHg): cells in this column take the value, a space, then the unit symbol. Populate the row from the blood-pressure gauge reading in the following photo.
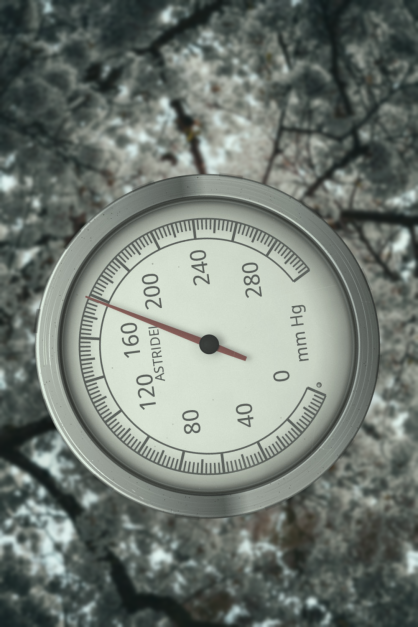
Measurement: 178 mmHg
